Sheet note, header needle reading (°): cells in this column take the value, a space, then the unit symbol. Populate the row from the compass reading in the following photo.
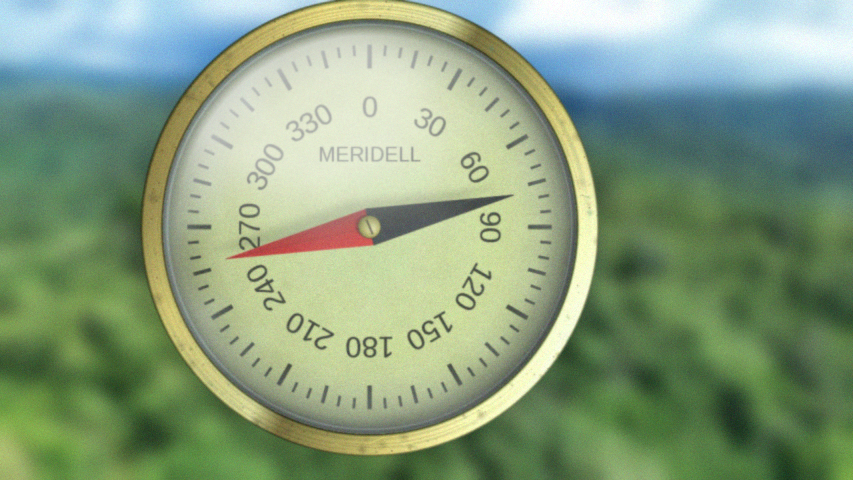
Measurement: 257.5 °
